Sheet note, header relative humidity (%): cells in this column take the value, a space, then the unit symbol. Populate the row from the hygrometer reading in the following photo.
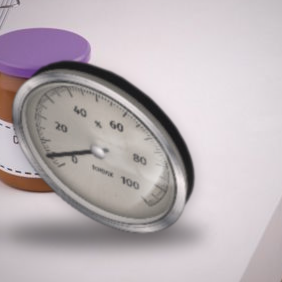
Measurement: 5 %
